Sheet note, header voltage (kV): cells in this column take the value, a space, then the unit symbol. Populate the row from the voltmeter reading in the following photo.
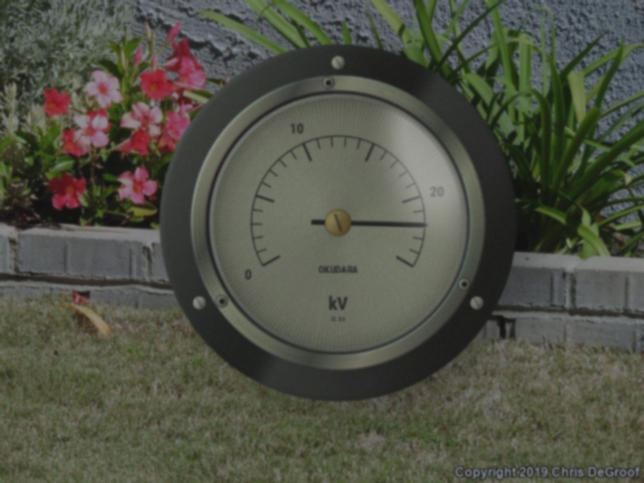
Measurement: 22 kV
